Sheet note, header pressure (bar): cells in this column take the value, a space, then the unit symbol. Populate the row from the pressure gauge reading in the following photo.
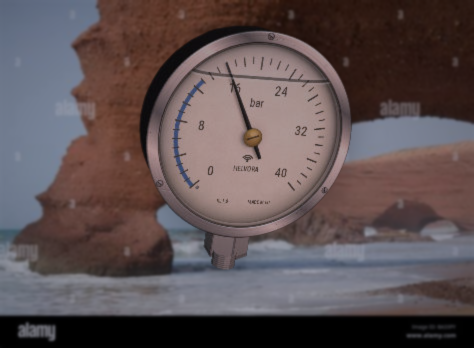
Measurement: 16 bar
